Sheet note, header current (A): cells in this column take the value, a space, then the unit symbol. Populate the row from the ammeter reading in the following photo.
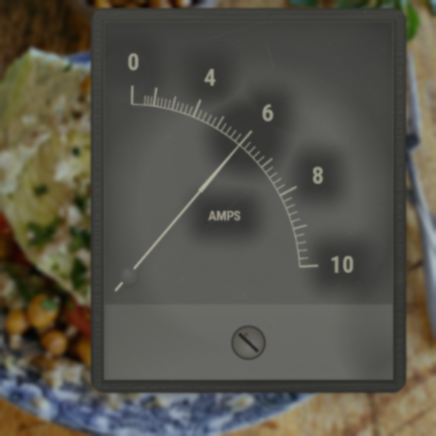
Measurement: 6 A
